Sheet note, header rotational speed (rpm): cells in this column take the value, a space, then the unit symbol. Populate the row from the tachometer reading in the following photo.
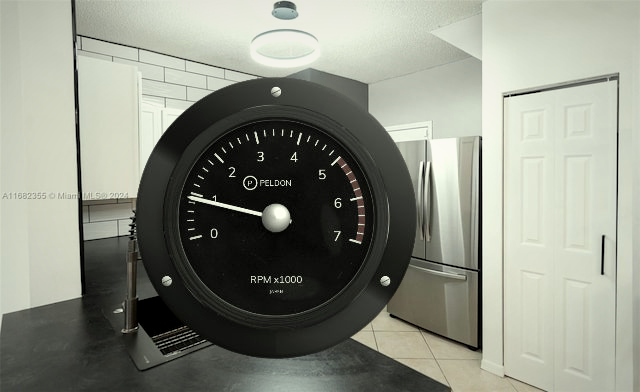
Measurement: 900 rpm
